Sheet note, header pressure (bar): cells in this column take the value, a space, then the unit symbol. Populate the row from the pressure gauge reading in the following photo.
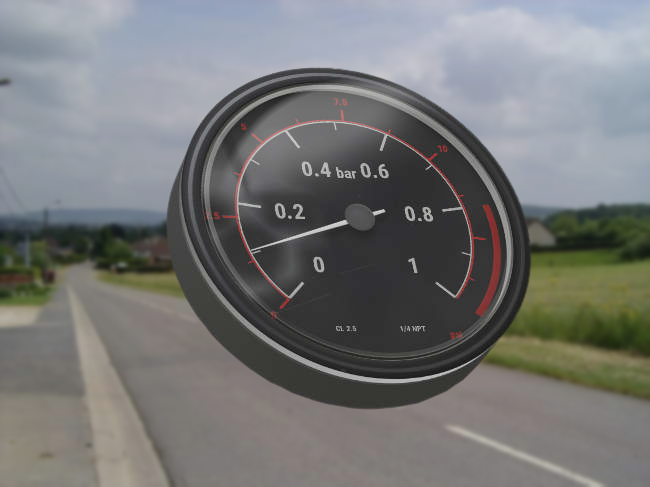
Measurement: 0.1 bar
